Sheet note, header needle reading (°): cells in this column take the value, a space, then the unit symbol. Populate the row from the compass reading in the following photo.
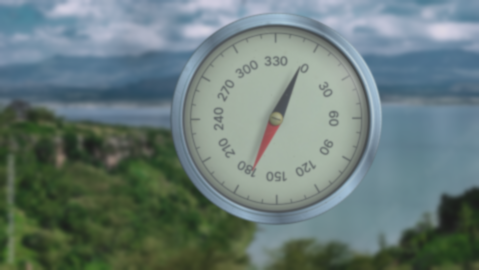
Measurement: 175 °
